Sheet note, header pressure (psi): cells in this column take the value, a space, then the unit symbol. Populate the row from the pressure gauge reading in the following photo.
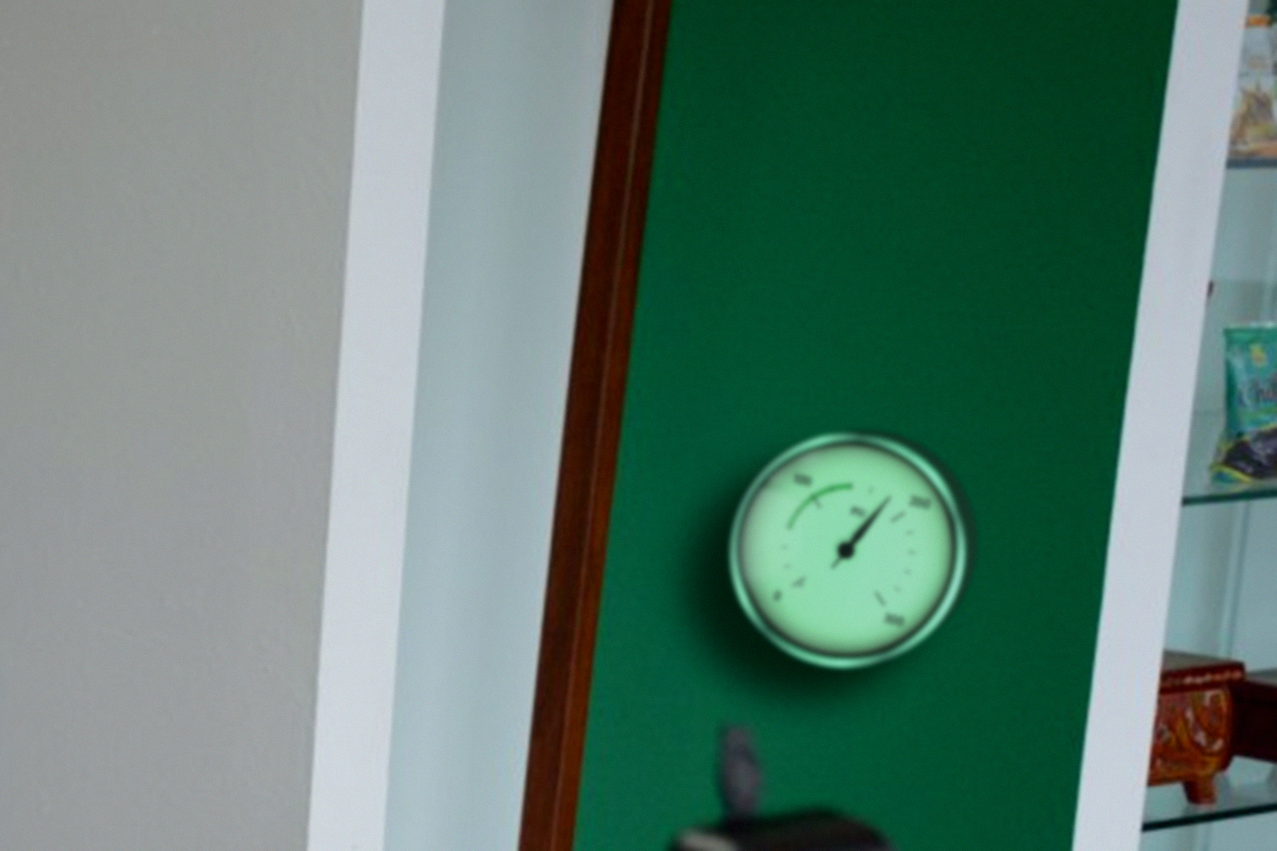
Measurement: 180 psi
